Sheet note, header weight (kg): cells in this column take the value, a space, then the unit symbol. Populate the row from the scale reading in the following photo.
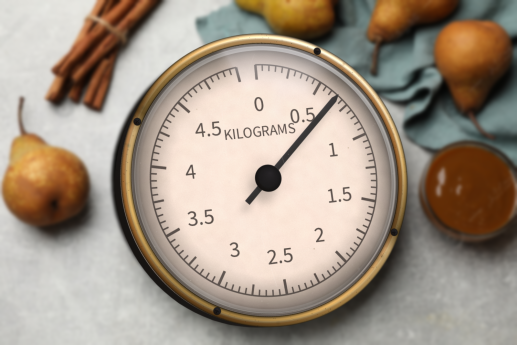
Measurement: 0.65 kg
